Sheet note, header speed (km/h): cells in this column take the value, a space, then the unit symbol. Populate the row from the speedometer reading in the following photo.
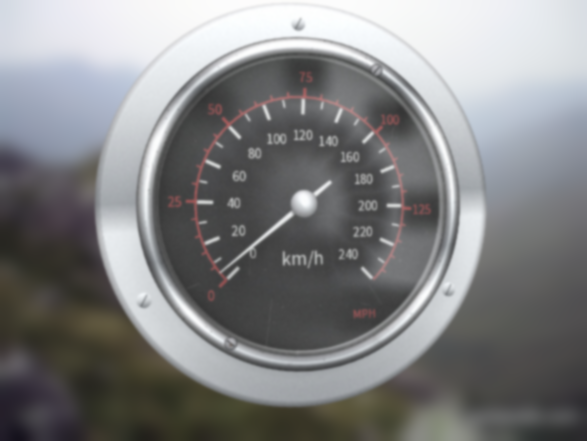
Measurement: 5 km/h
